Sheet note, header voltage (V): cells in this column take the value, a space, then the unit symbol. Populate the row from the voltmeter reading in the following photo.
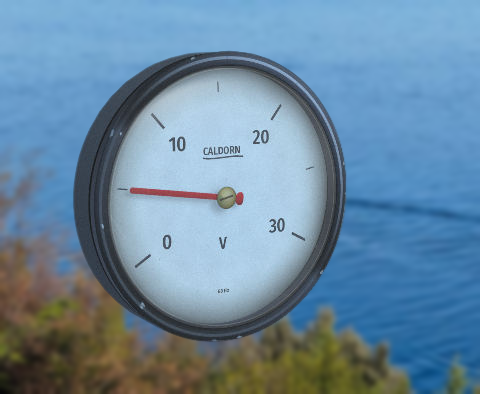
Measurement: 5 V
